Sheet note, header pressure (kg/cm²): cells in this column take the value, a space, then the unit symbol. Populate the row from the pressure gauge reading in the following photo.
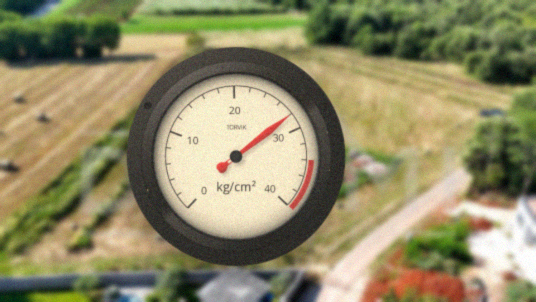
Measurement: 28 kg/cm²
